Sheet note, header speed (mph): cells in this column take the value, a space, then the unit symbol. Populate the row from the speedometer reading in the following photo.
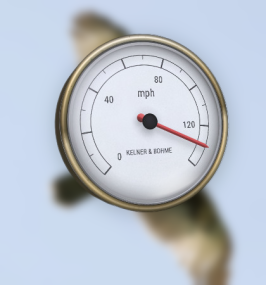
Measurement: 130 mph
